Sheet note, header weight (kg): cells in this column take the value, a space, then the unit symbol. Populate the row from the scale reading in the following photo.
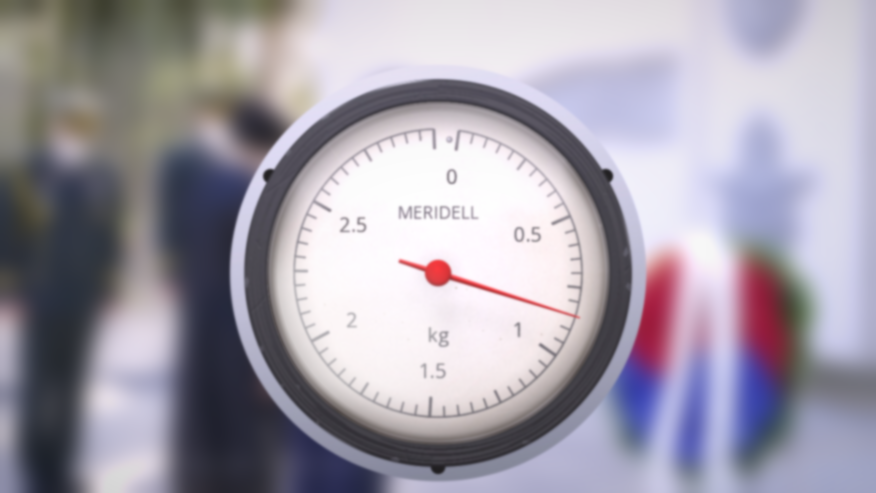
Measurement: 0.85 kg
